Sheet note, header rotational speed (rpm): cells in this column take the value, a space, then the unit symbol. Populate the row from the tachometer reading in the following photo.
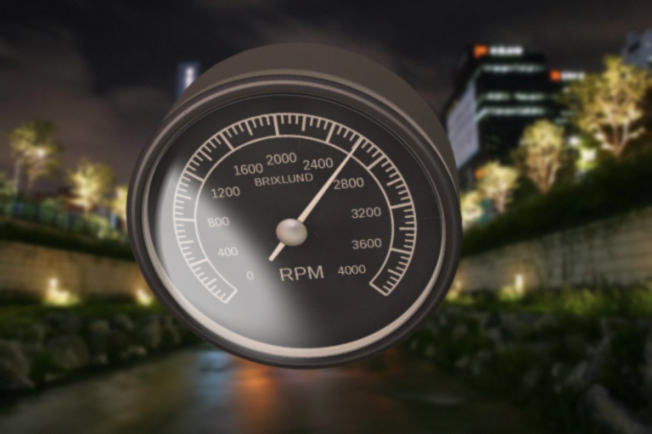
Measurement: 2600 rpm
